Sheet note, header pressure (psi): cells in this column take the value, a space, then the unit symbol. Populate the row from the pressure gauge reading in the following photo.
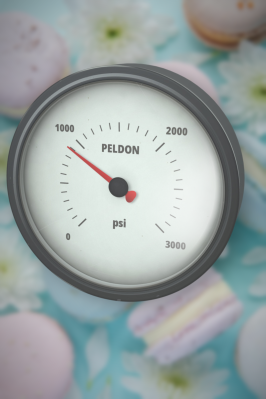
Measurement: 900 psi
